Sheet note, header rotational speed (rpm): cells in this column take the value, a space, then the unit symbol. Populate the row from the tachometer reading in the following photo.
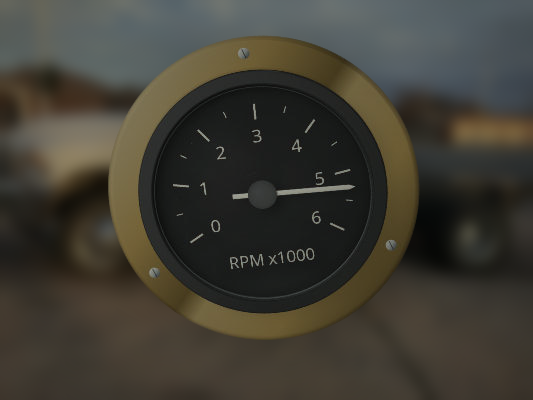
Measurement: 5250 rpm
